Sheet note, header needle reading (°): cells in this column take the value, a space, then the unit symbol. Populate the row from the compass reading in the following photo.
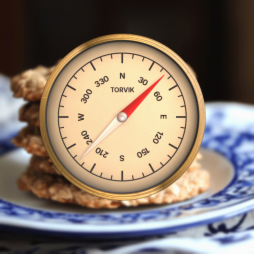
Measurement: 45 °
